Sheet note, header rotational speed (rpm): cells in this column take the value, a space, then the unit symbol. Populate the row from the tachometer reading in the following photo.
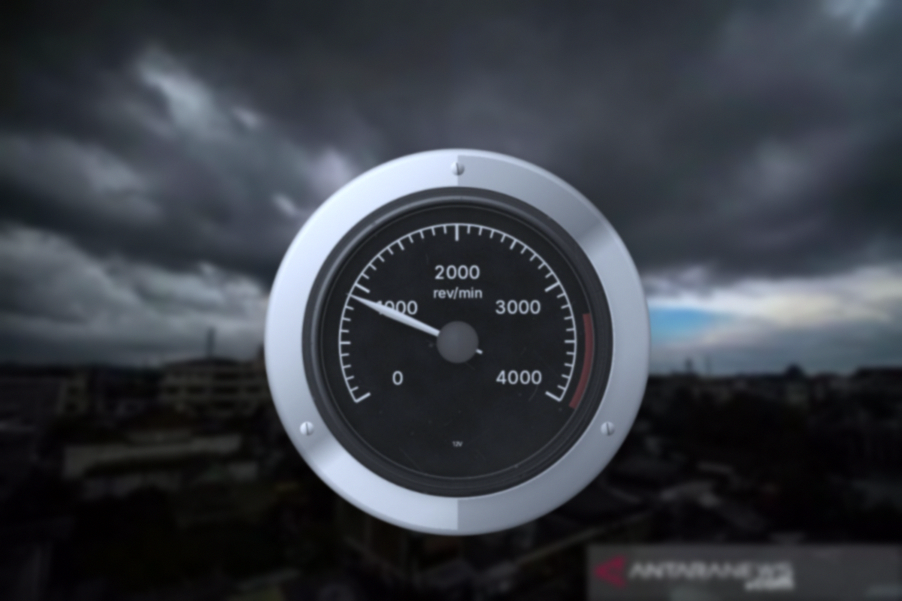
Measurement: 900 rpm
